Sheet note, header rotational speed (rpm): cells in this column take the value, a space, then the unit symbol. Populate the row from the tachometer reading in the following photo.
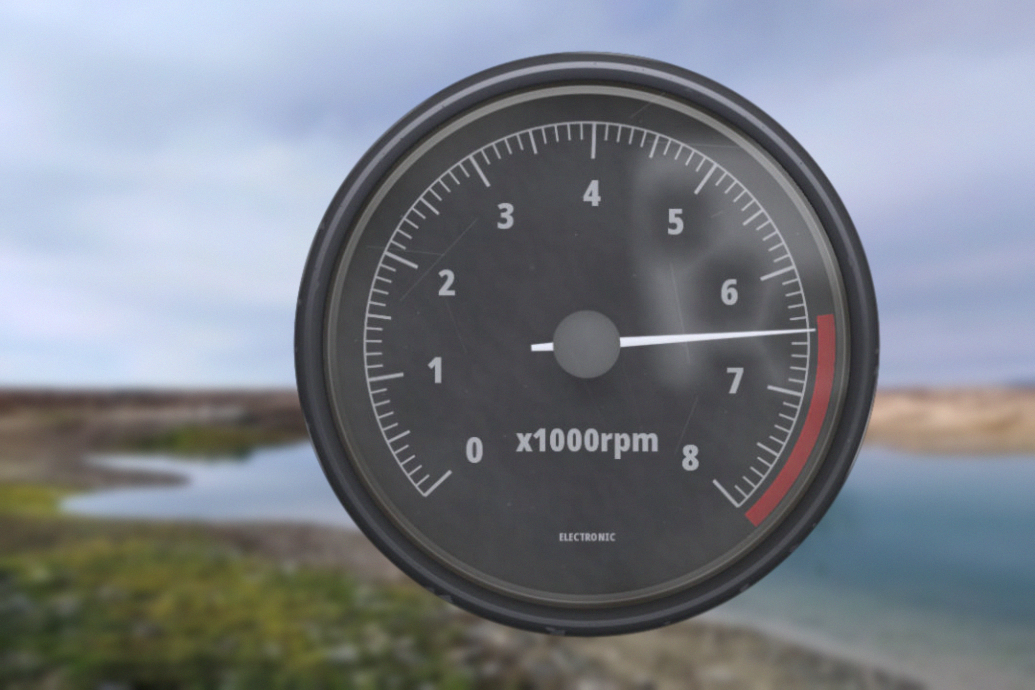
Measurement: 6500 rpm
